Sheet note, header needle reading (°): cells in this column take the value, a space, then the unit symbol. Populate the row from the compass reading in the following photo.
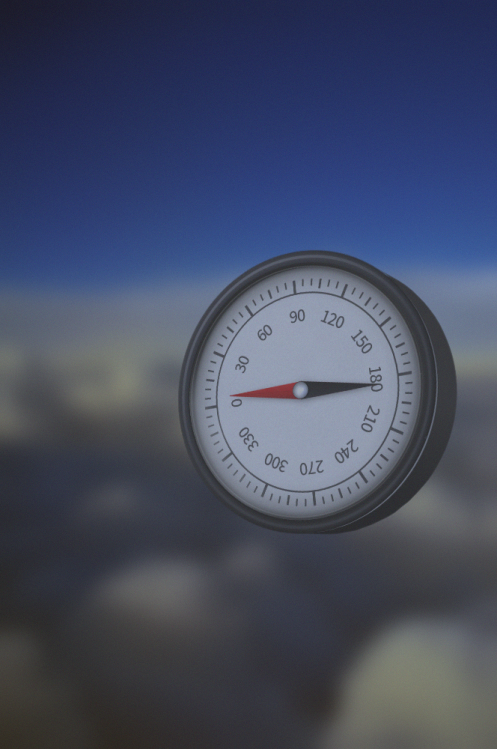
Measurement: 5 °
